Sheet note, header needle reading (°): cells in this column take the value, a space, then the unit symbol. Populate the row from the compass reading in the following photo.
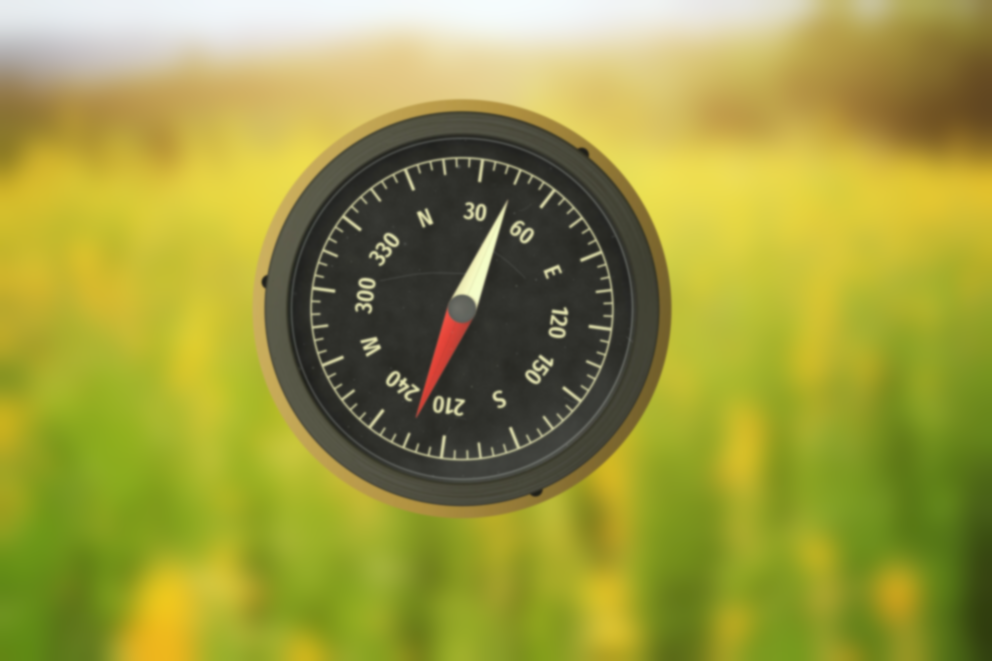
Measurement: 225 °
